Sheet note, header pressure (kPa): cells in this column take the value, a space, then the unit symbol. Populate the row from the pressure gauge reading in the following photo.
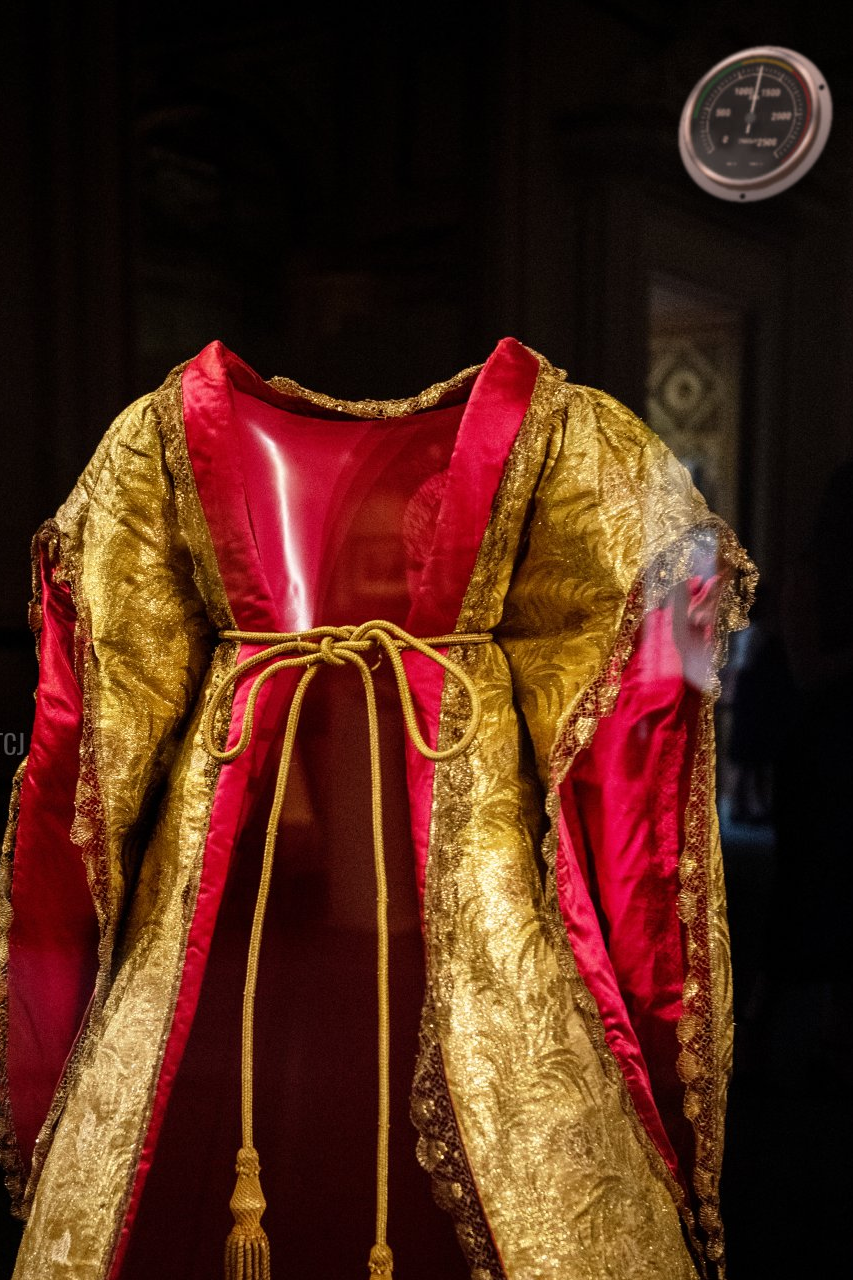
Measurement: 1250 kPa
